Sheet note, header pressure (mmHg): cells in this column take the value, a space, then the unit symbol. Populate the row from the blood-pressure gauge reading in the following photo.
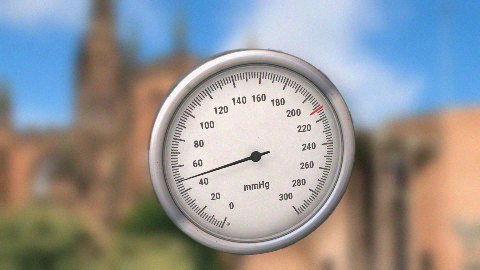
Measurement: 50 mmHg
